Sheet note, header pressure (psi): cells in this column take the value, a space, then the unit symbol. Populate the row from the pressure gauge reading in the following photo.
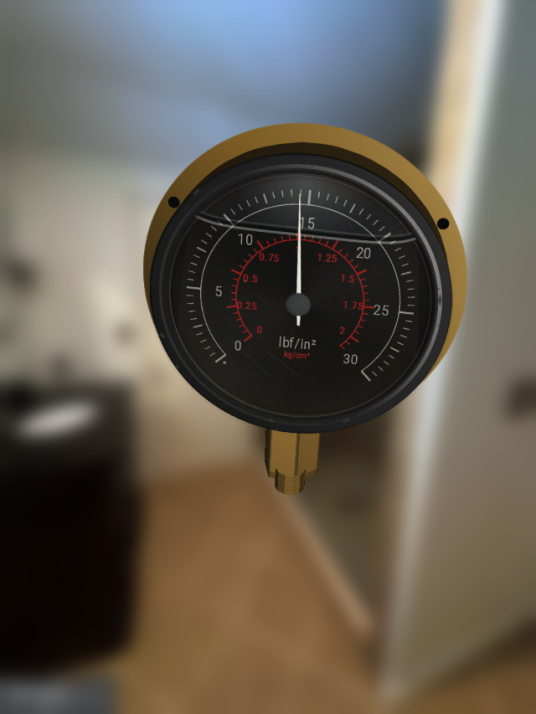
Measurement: 14.5 psi
